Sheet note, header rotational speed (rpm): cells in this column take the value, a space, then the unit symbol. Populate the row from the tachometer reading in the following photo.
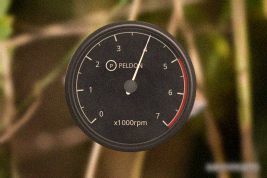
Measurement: 4000 rpm
